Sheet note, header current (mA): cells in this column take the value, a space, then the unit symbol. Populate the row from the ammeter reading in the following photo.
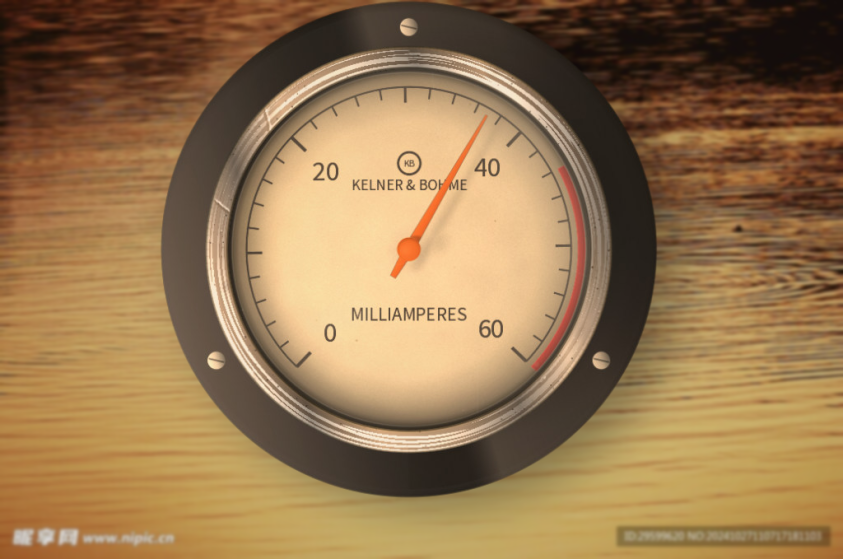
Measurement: 37 mA
